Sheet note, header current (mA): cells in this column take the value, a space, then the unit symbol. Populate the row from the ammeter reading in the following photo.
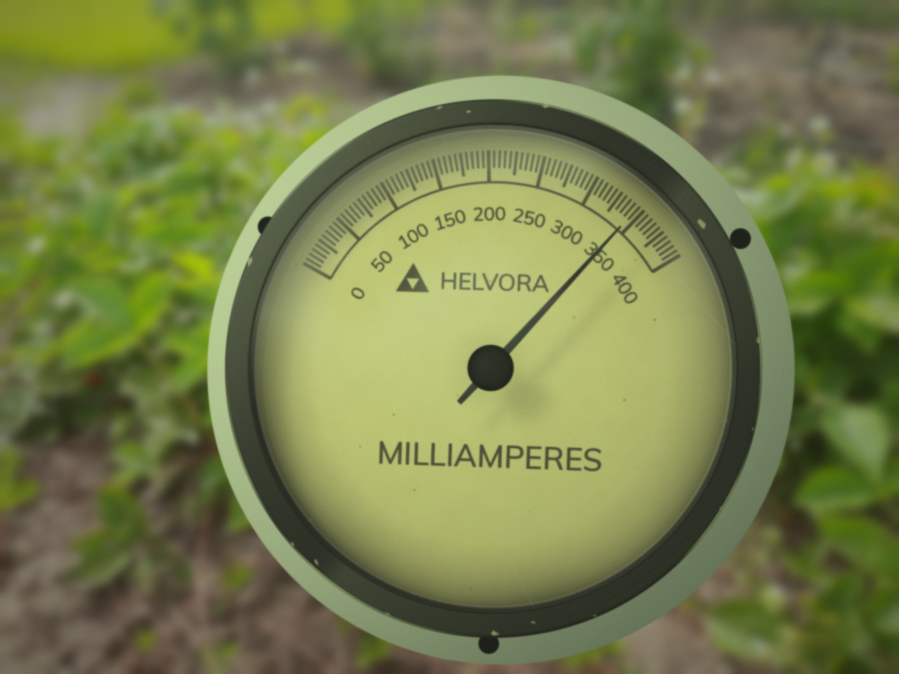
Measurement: 345 mA
